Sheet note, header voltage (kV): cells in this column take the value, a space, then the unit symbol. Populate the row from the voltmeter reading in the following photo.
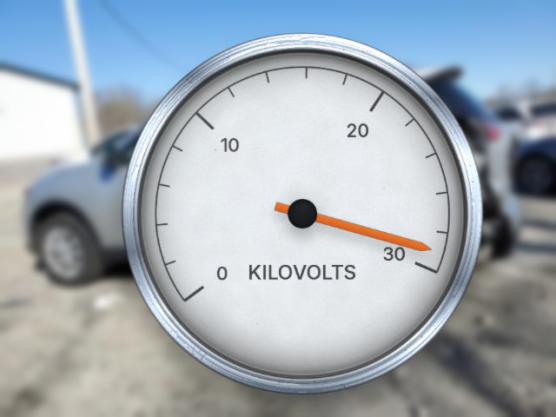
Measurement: 29 kV
